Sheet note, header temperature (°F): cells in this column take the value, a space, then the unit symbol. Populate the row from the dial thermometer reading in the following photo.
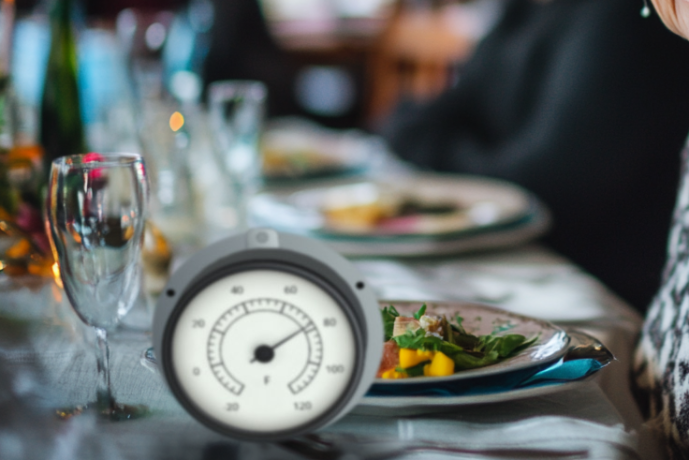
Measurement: 76 °F
